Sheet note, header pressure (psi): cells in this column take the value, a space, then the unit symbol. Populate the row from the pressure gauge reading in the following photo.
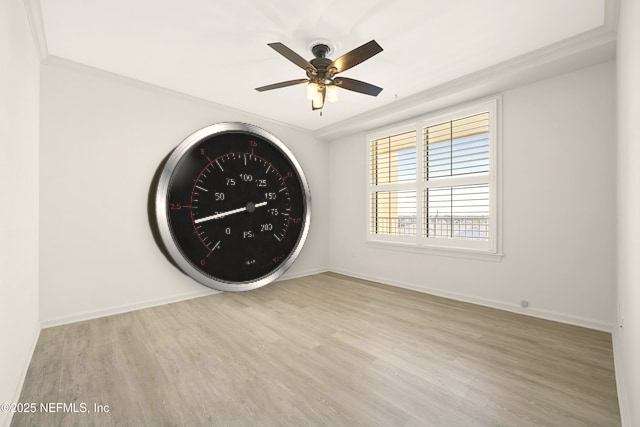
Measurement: 25 psi
